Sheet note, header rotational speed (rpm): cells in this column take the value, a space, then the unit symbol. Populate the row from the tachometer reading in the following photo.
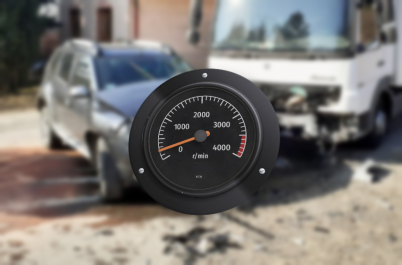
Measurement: 200 rpm
